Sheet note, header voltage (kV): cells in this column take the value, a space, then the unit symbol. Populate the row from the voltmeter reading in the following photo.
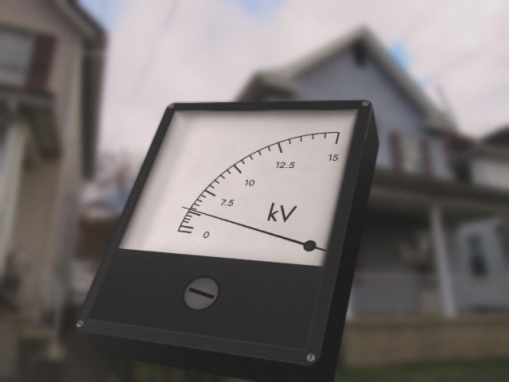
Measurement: 5 kV
